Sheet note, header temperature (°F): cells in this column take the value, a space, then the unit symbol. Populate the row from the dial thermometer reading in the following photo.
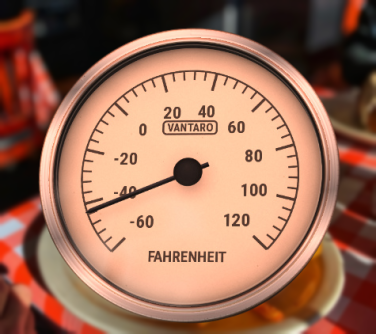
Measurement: -44 °F
